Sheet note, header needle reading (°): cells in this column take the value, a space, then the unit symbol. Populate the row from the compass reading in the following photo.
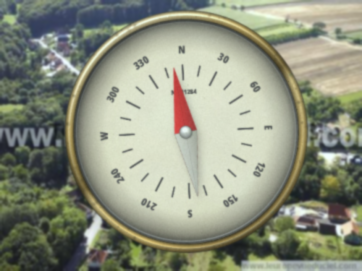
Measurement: 352.5 °
